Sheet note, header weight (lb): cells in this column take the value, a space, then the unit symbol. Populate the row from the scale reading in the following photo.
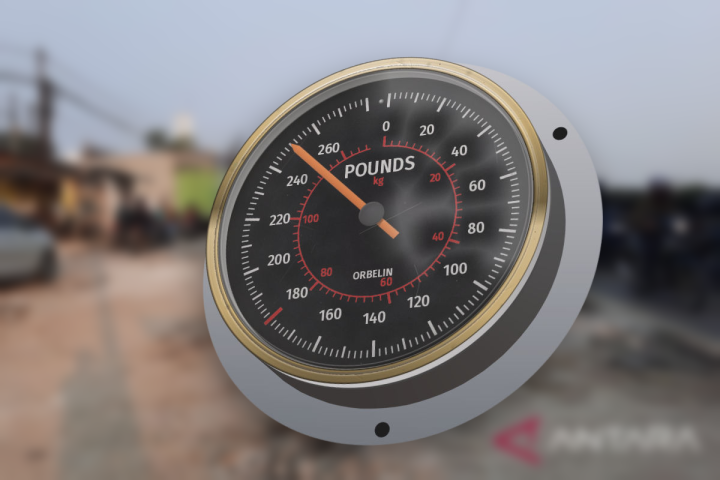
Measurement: 250 lb
